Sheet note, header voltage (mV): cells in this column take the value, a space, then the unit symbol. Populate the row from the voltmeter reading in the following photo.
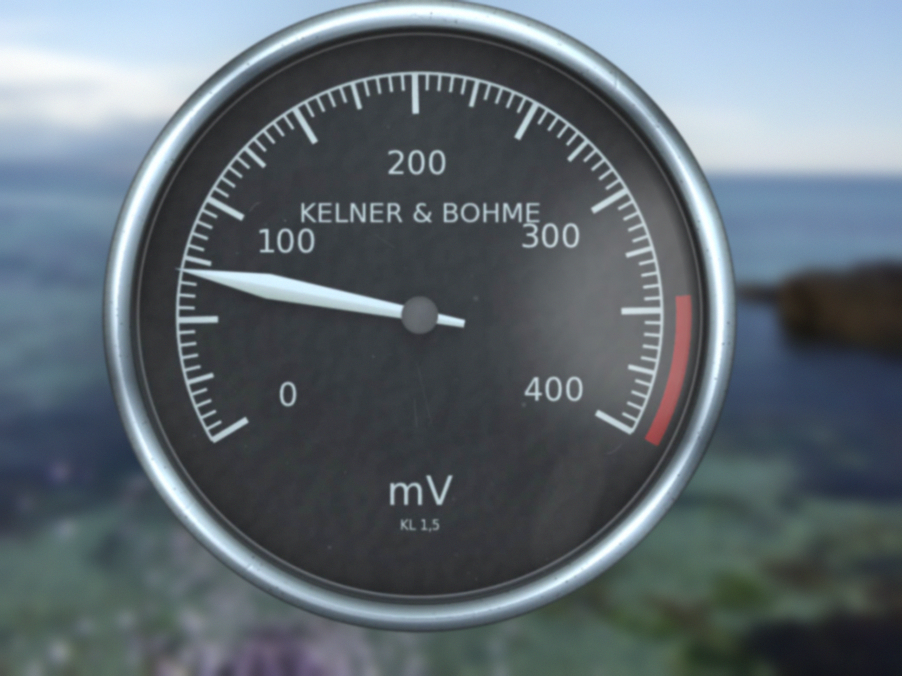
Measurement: 70 mV
